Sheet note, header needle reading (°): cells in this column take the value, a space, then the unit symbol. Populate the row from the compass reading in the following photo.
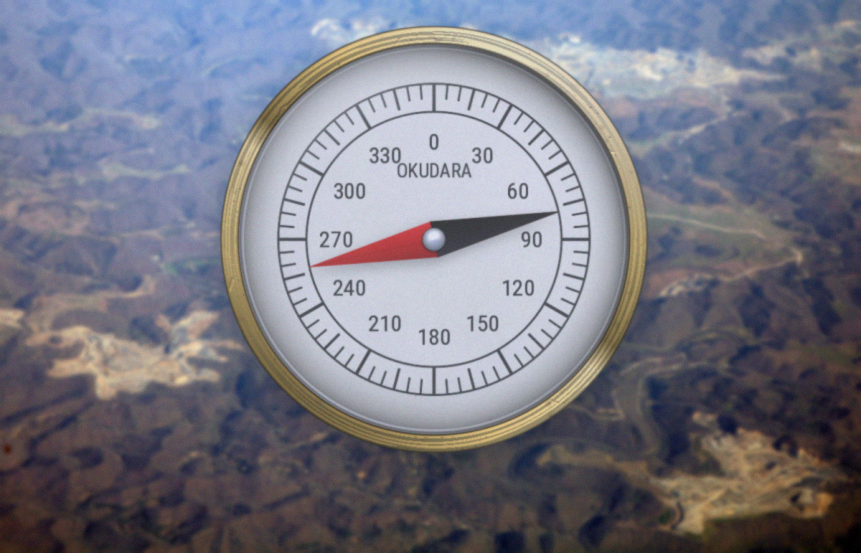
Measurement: 257.5 °
